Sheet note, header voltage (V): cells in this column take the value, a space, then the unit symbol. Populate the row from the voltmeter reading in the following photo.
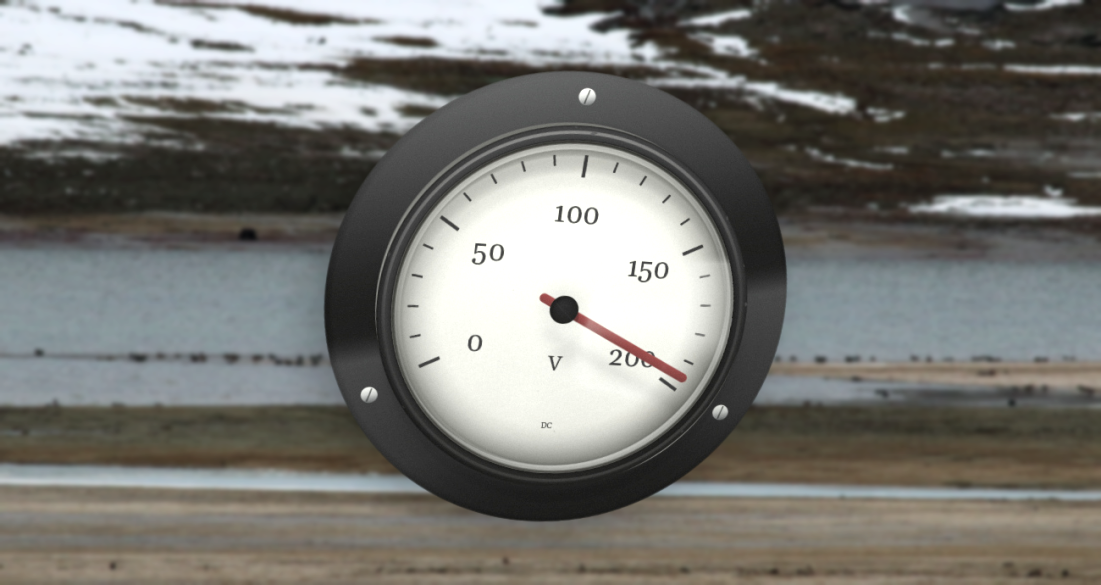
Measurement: 195 V
